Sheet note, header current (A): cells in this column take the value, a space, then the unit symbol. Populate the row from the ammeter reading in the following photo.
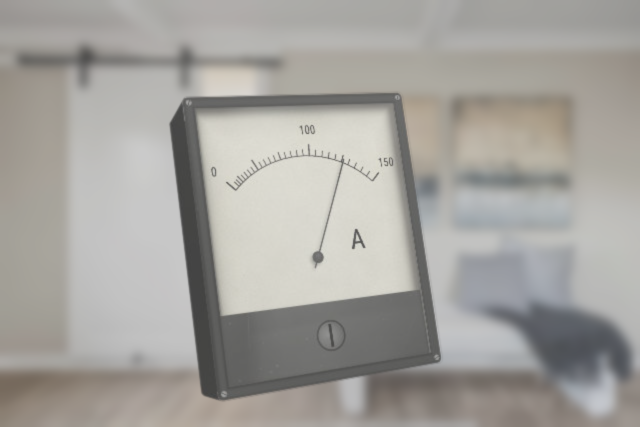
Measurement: 125 A
